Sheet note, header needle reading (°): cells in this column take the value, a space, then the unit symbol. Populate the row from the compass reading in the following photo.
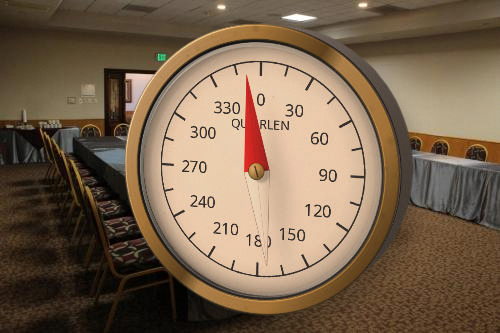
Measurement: 352.5 °
